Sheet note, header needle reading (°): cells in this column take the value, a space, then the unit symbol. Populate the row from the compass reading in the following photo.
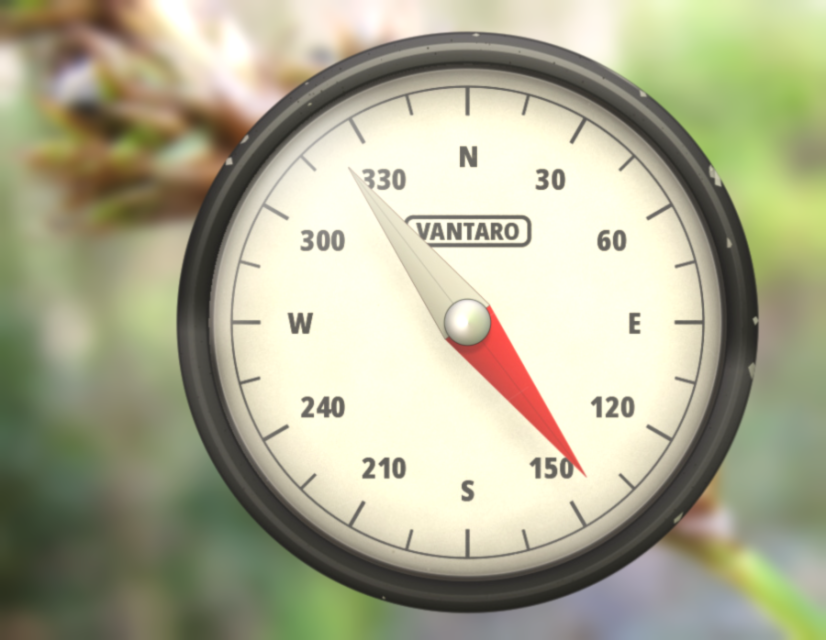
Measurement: 142.5 °
